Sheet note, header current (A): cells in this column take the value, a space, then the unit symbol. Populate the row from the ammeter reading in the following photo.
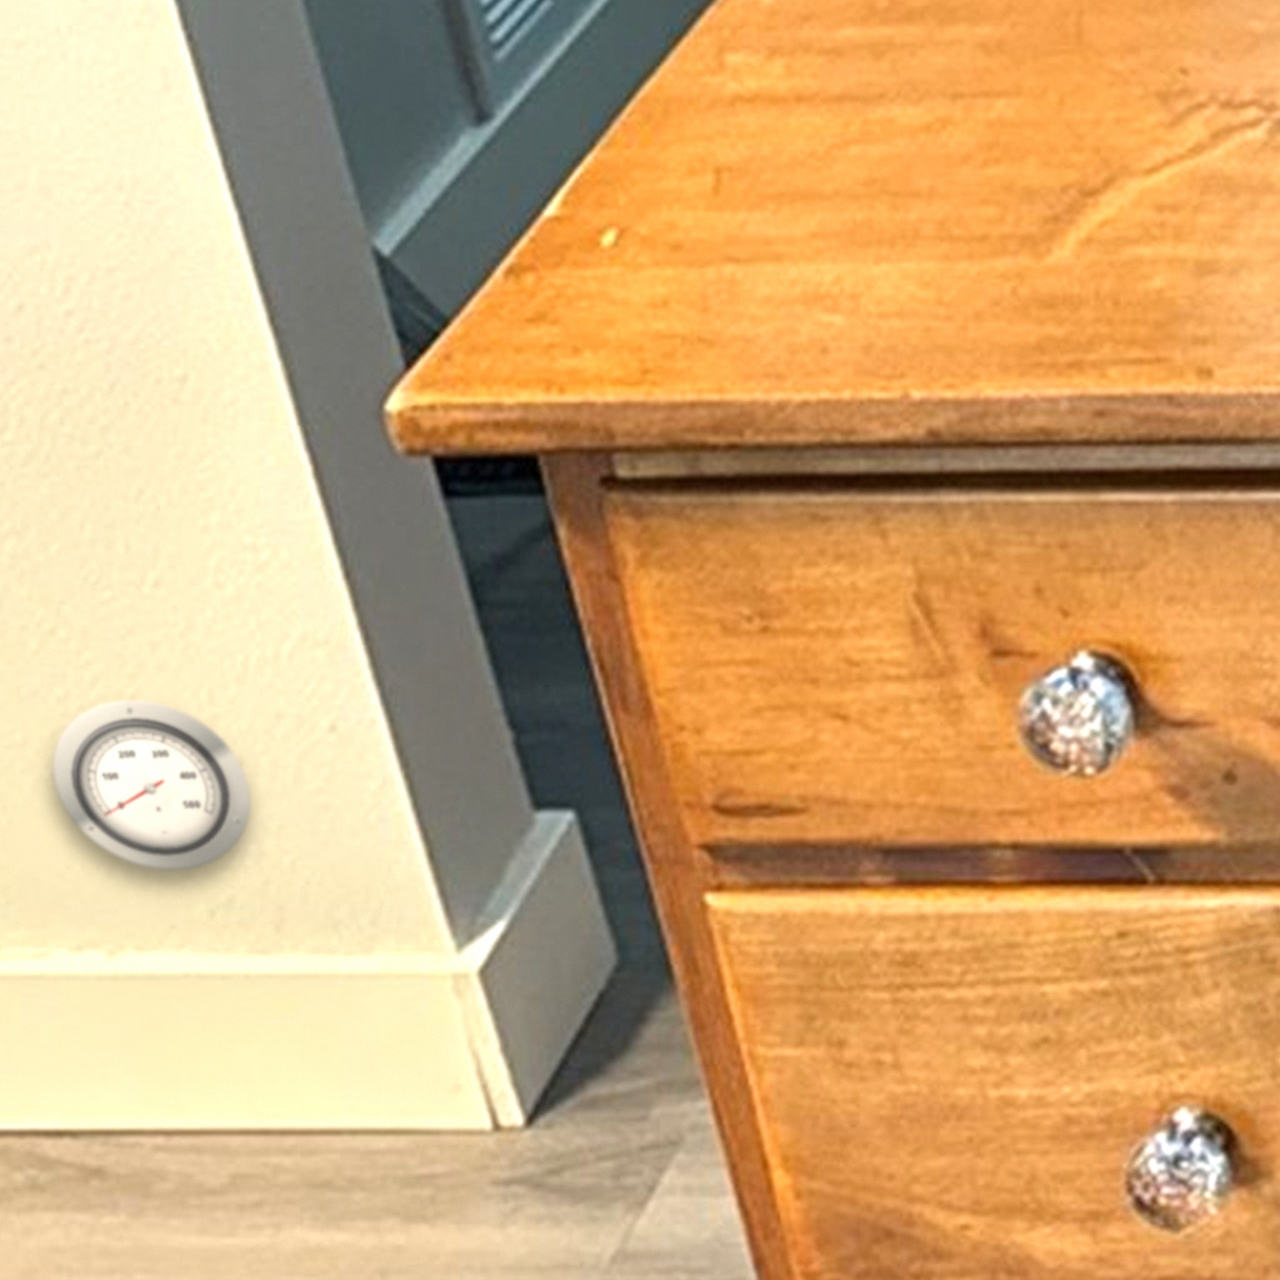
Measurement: 0 A
